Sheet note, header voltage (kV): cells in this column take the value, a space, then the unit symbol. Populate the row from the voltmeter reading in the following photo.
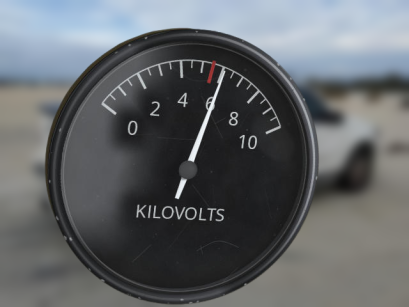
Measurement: 6 kV
